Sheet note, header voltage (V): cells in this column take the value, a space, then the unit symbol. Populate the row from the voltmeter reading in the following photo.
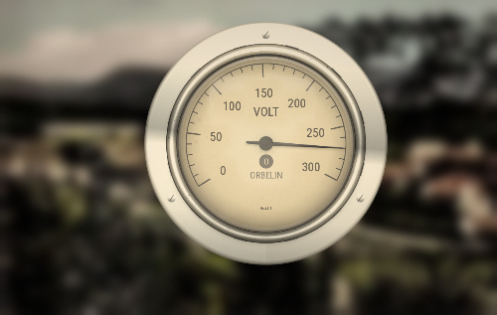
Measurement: 270 V
